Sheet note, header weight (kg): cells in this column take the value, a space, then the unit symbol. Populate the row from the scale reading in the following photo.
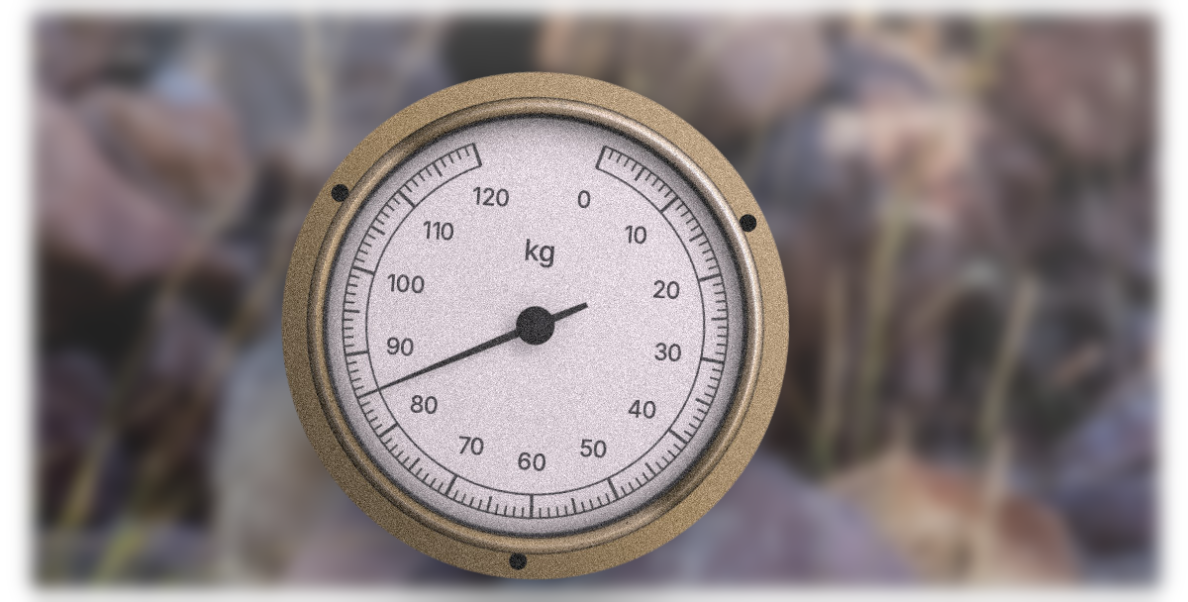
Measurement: 85 kg
